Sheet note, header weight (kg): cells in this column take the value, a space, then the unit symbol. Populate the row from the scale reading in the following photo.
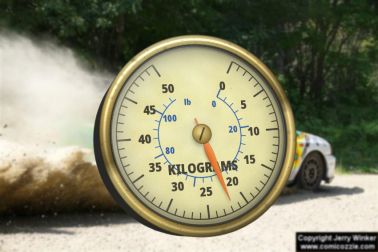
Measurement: 22 kg
